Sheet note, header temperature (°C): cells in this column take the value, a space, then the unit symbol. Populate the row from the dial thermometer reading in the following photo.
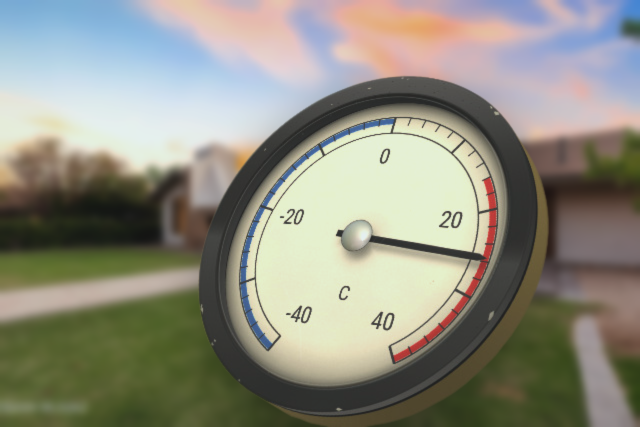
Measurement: 26 °C
